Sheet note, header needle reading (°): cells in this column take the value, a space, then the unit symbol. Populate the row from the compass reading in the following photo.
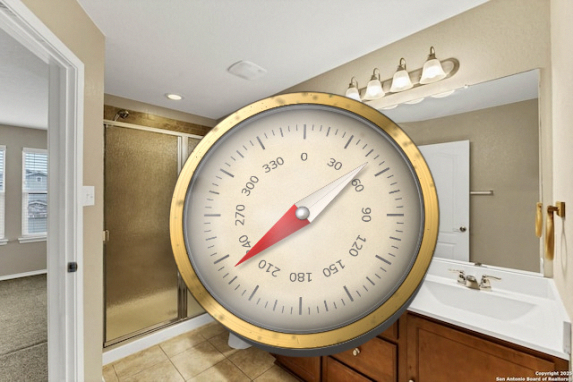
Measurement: 230 °
